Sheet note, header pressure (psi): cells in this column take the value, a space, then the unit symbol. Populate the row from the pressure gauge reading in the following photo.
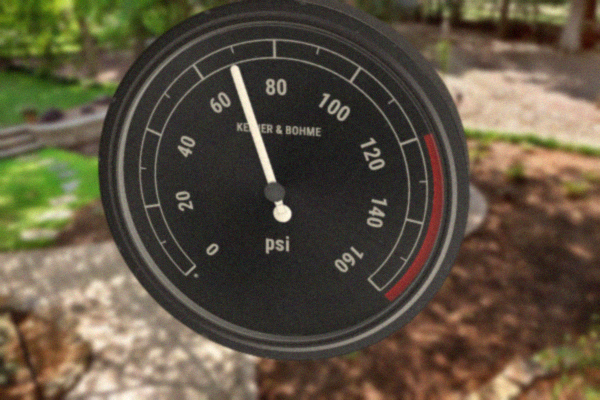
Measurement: 70 psi
